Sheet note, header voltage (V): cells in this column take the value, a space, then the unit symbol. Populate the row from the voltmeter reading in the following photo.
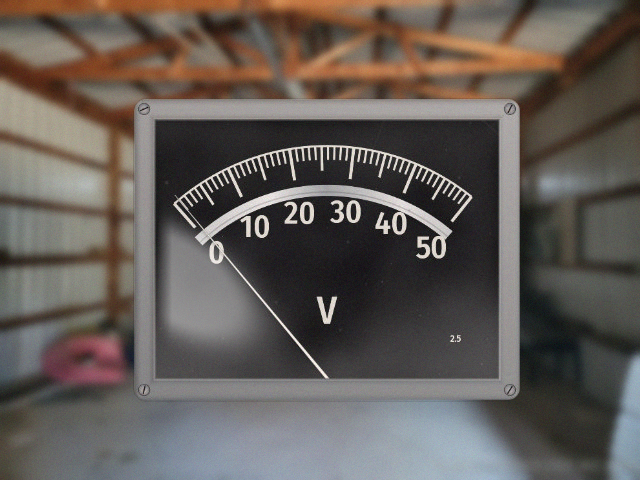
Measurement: 1 V
